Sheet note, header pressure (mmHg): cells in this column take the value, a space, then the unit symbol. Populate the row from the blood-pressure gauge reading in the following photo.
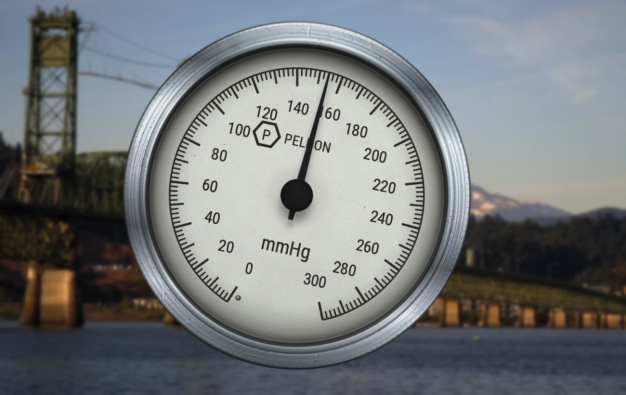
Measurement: 154 mmHg
